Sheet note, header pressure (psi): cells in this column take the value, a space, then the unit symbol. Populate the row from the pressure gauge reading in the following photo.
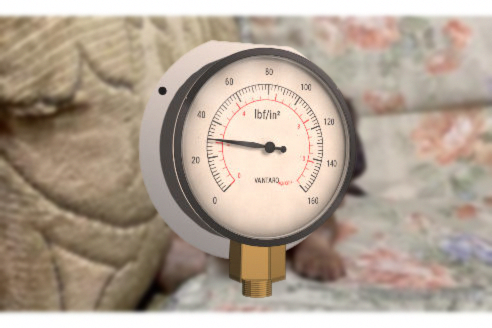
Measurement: 30 psi
